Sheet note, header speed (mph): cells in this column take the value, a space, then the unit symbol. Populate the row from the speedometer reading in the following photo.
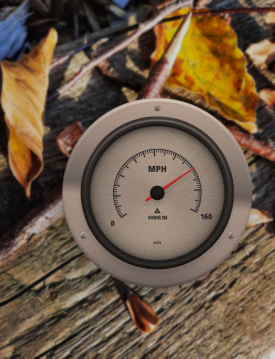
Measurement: 120 mph
